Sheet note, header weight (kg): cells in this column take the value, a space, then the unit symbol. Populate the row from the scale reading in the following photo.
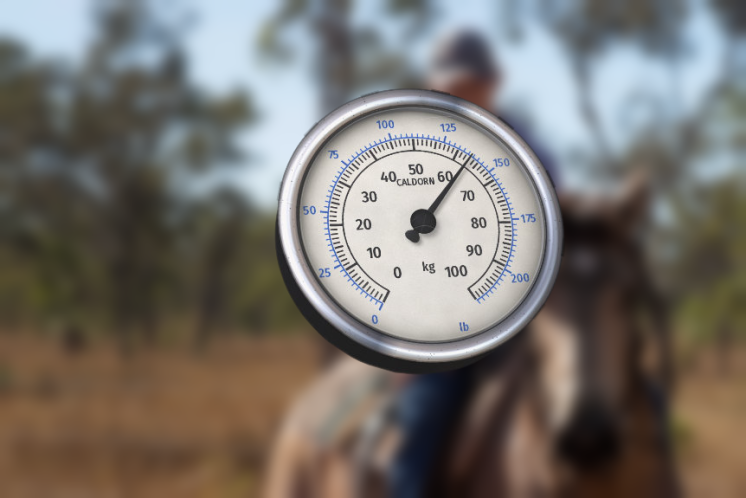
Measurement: 63 kg
